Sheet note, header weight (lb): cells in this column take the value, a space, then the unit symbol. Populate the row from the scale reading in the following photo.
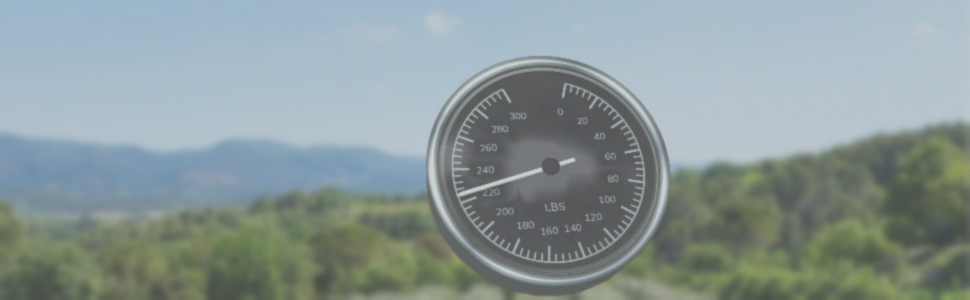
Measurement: 224 lb
